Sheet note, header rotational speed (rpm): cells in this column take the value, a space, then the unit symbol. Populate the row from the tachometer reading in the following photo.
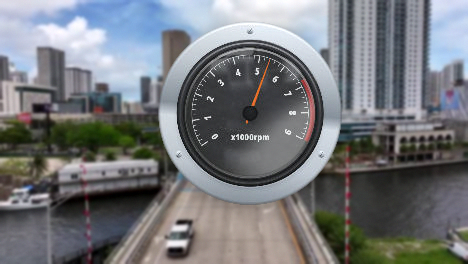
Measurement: 5400 rpm
